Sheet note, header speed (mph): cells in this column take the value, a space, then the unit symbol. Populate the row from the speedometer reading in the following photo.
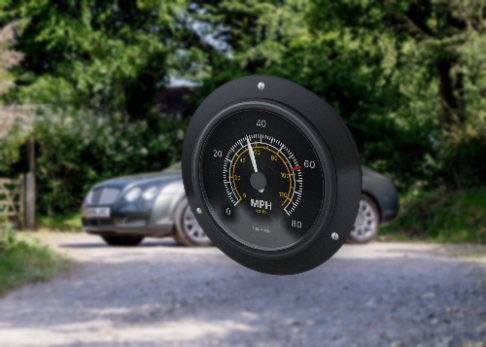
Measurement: 35 mph
